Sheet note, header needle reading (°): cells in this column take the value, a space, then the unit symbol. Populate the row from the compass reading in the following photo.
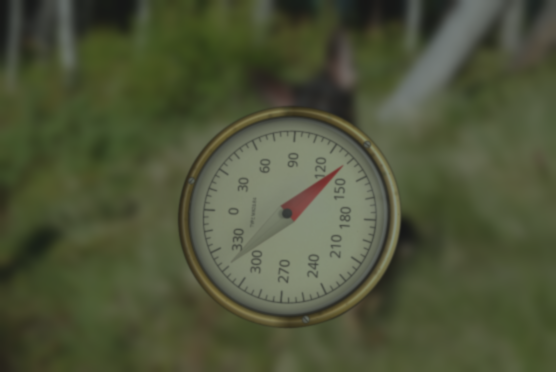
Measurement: 135 °
